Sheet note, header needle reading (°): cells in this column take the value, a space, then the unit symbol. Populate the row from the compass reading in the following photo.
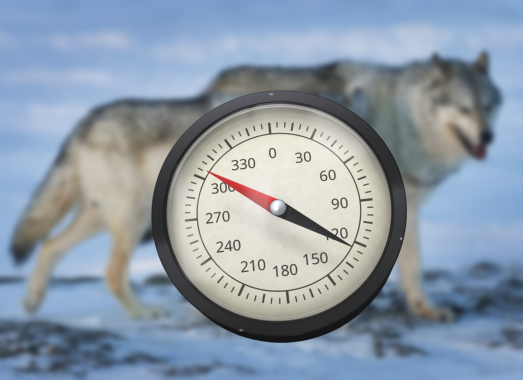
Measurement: 305 °
